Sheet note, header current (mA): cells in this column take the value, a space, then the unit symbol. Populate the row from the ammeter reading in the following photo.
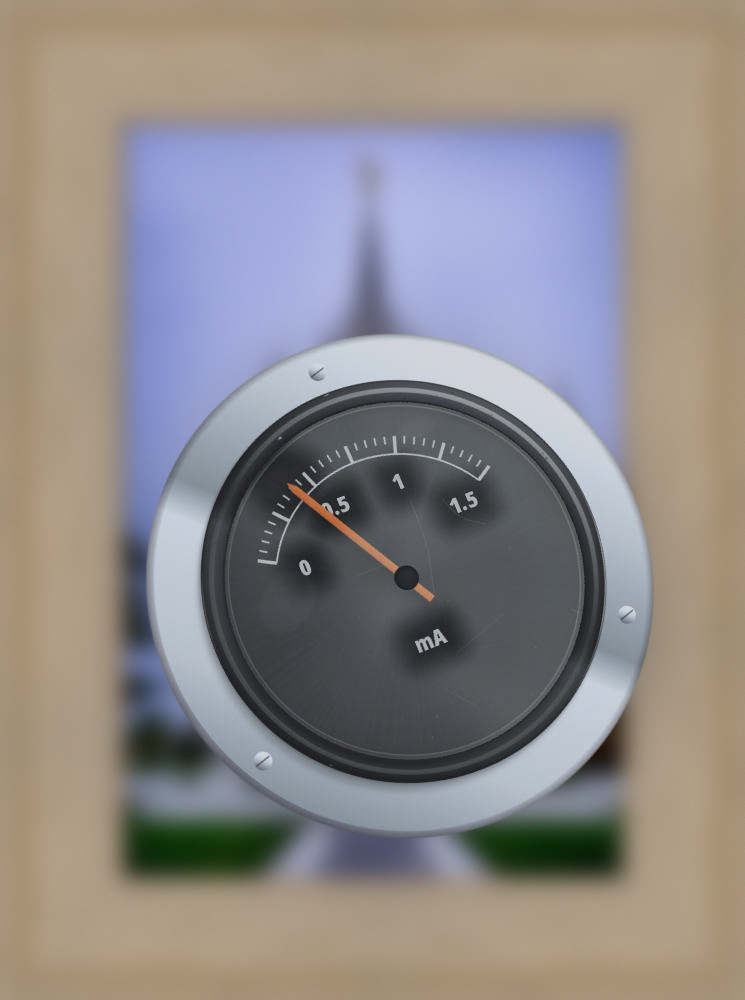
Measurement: 0.4 mA
